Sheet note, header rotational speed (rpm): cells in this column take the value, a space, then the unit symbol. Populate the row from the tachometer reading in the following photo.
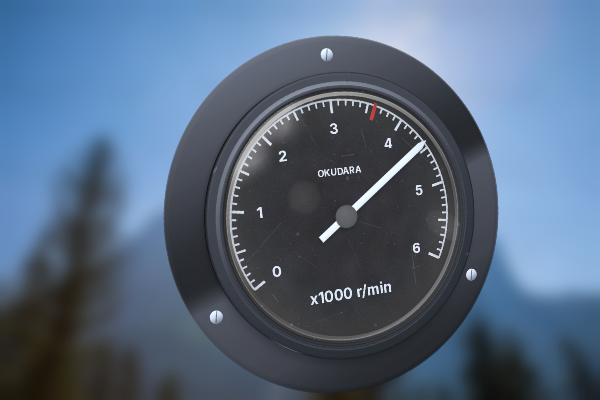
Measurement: 4400 rpm
